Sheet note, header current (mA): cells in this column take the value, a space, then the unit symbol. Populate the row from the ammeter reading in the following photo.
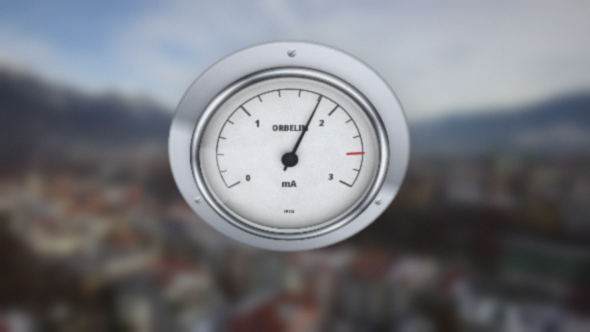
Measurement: 1.8 mA
